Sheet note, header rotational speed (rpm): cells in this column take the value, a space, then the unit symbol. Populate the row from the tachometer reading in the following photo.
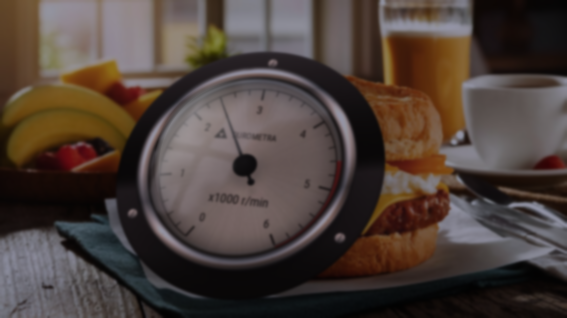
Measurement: 2400 rpm
